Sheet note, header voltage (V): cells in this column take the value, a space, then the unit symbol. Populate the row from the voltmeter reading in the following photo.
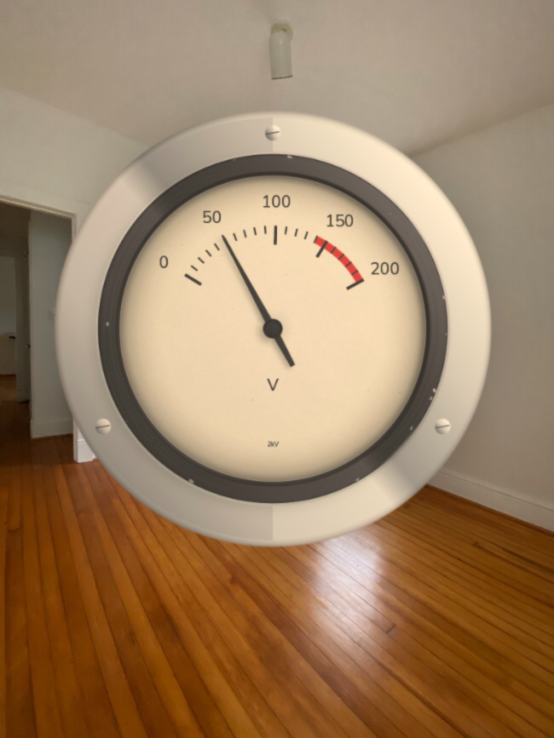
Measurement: 50 V
